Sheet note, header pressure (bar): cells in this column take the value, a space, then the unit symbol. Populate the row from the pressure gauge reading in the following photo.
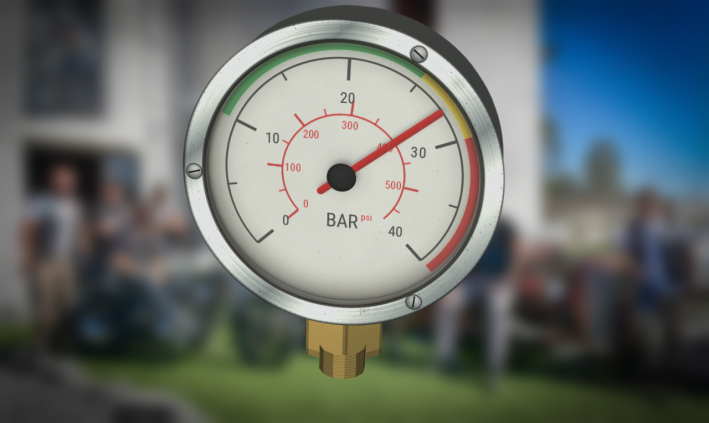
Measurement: 27.5 bar
